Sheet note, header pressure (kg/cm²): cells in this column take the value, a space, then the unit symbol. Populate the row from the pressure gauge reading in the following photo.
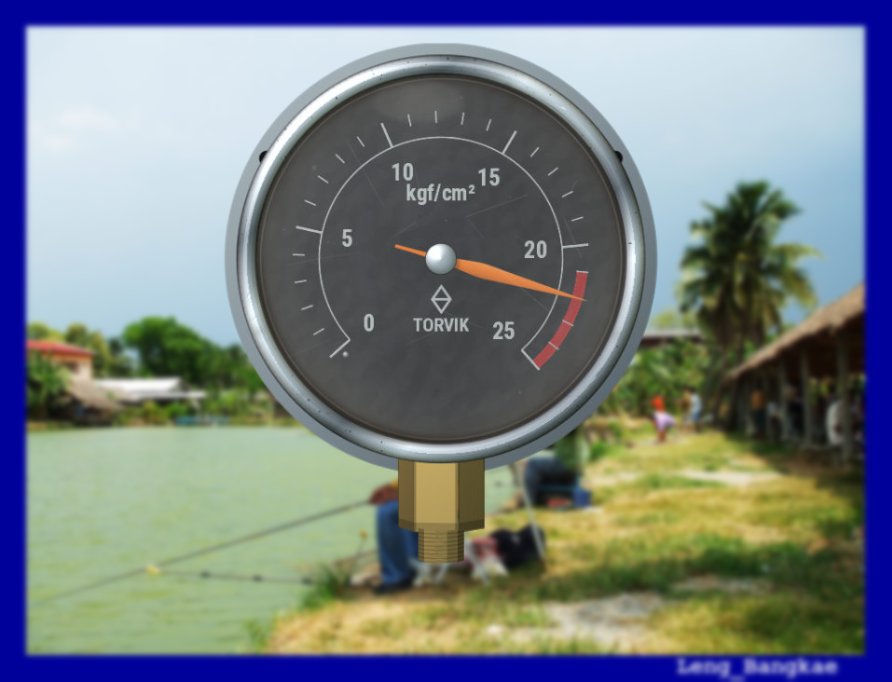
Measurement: 22 kg/cm²
